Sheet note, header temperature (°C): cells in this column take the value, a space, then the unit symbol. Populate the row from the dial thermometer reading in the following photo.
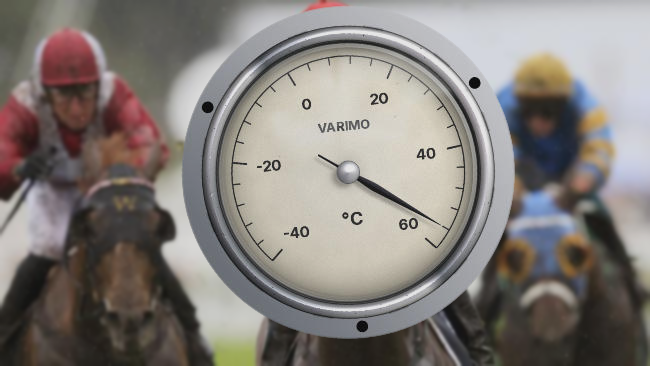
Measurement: 56 °C
